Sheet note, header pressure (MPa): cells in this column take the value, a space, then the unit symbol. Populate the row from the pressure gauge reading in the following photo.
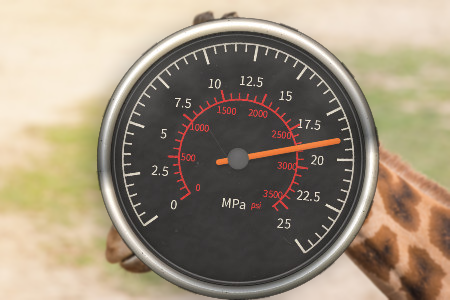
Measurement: 19 MPa
